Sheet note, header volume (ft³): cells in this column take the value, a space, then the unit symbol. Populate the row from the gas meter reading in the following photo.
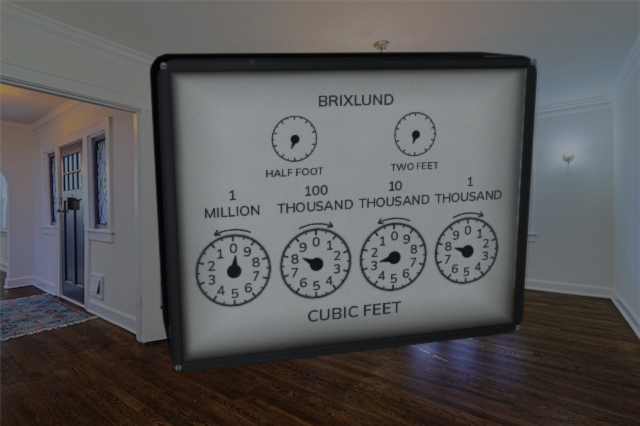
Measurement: 982800 ft³
